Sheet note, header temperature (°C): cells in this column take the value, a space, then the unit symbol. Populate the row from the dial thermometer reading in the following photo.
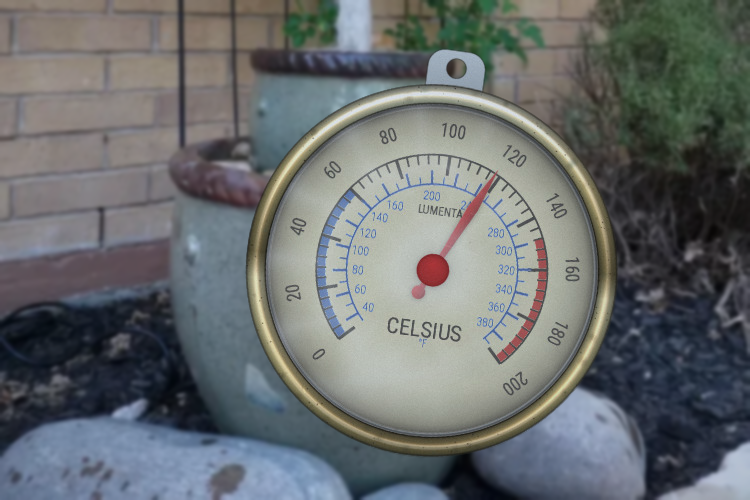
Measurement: 118 °C
